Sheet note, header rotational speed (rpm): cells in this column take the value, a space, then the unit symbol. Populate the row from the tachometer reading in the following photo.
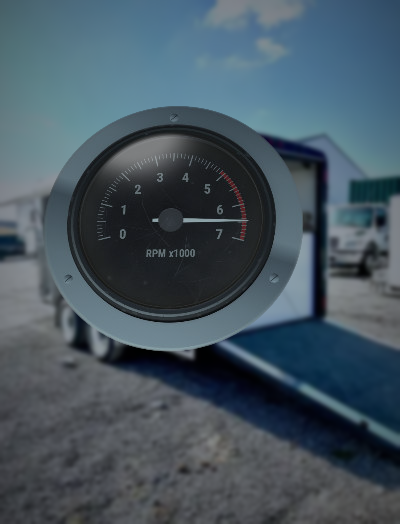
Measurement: 6500 rpm
